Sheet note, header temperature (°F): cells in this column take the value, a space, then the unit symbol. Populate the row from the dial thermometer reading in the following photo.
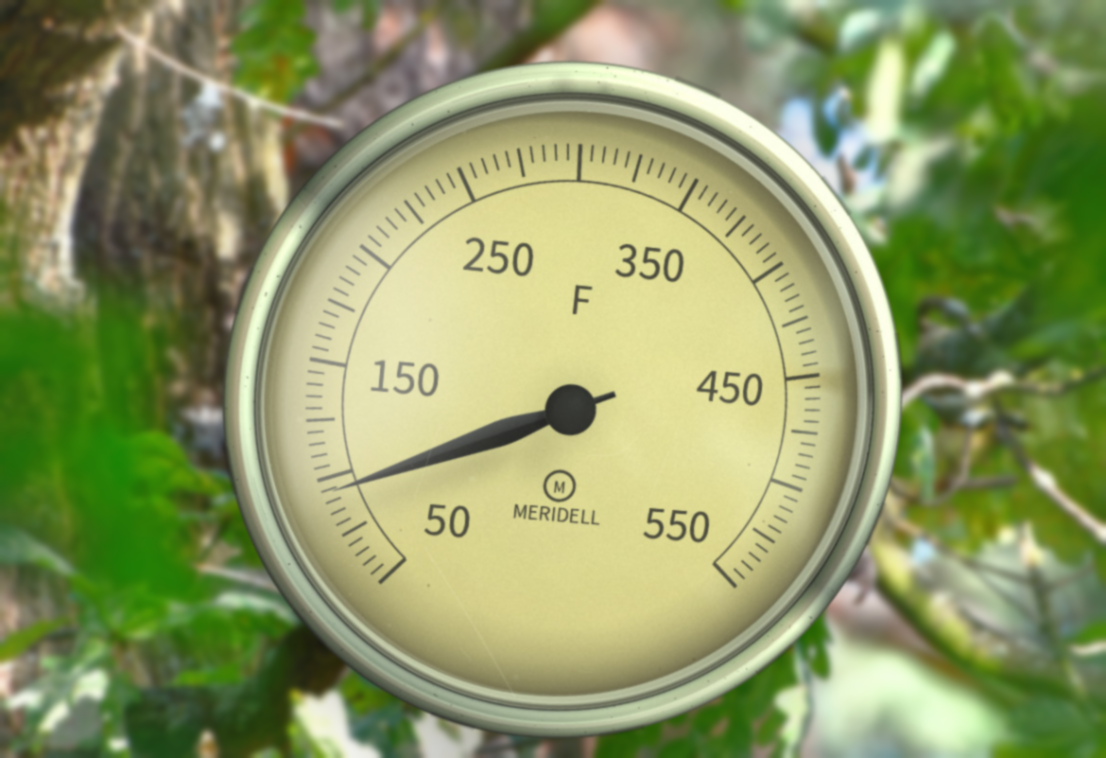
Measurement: 95 °F
